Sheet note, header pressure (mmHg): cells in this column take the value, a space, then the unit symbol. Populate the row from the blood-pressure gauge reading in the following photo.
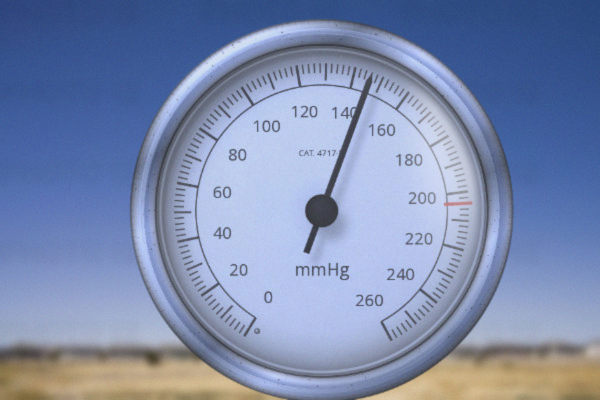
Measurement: 146 mmHg
